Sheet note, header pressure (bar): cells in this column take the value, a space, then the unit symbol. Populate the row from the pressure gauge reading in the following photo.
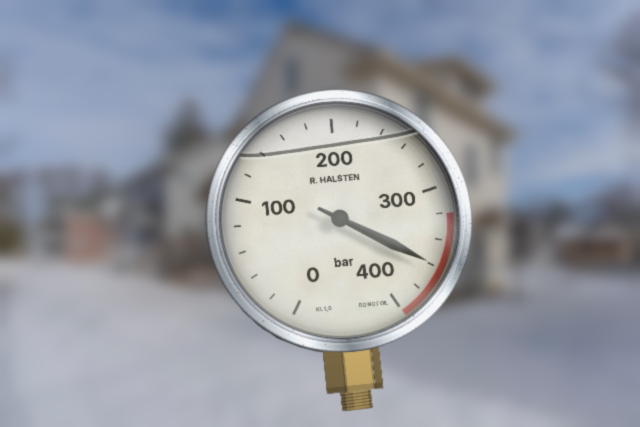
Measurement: 360 bar
